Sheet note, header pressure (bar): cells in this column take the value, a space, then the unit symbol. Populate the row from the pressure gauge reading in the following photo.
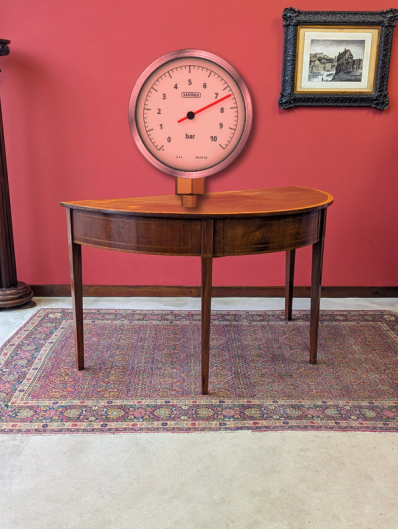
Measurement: 7.4 bar
